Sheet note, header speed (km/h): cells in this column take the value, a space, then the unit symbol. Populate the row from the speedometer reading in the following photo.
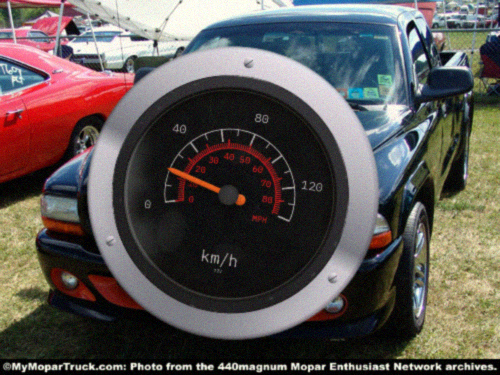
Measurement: 20 km/h
